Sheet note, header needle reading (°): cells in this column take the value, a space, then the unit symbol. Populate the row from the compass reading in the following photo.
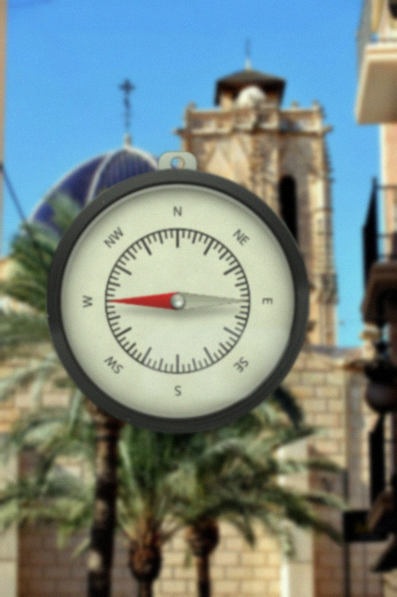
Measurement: 270 °
